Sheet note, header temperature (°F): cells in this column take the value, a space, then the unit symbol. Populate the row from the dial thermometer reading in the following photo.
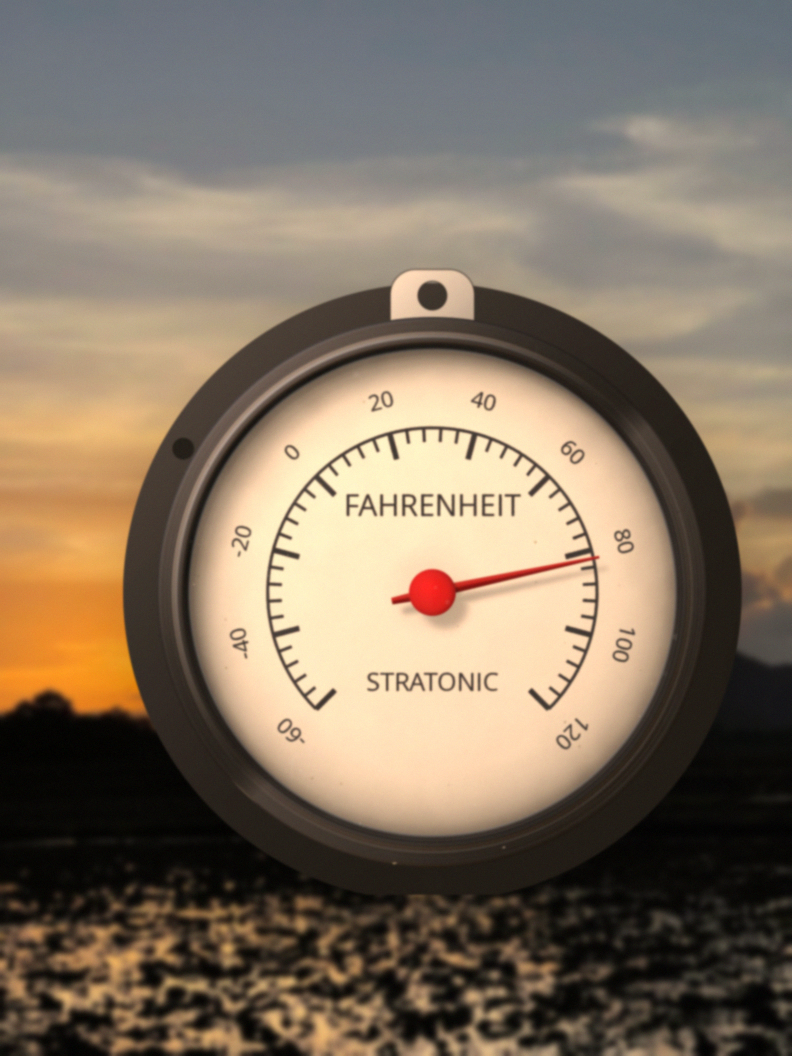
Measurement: 82 °F
